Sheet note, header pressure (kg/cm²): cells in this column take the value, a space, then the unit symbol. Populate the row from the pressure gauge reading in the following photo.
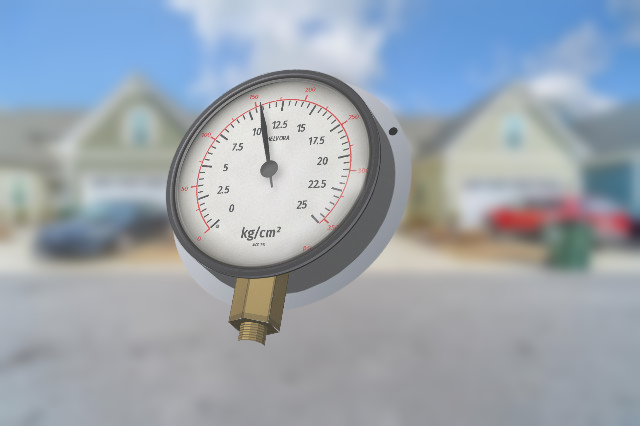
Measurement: 11 kg/cm²
